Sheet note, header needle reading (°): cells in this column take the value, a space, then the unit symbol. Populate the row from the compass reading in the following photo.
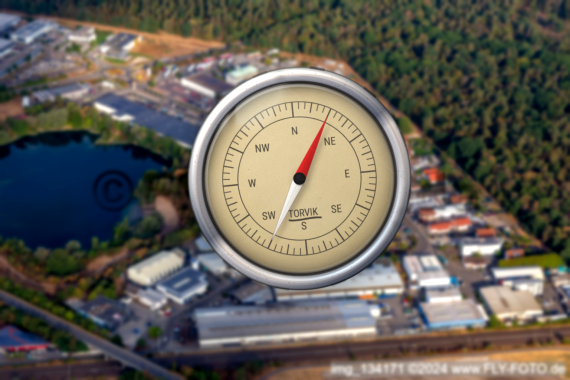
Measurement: 30 °
